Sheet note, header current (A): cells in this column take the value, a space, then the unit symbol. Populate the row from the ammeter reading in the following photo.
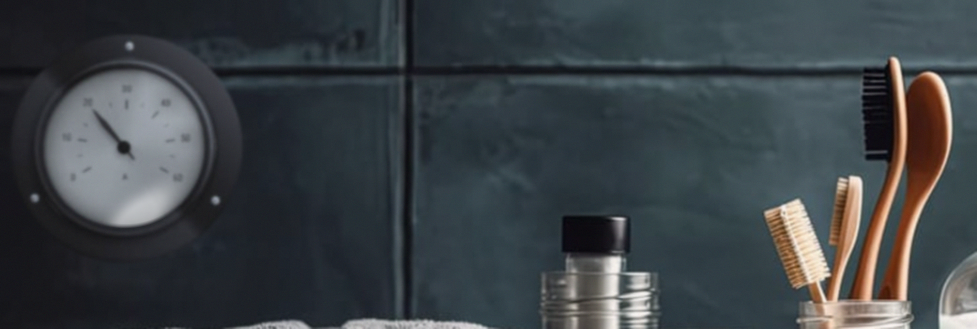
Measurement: 20 A
